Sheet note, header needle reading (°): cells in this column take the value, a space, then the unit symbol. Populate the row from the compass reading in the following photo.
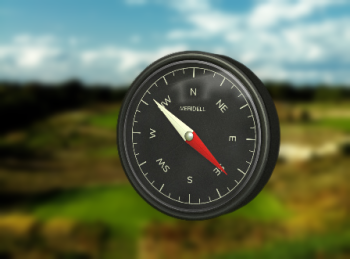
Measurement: 130 °
